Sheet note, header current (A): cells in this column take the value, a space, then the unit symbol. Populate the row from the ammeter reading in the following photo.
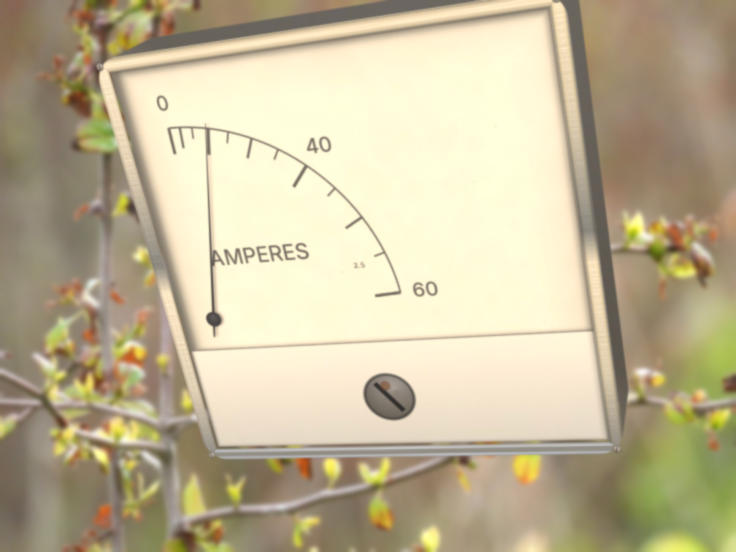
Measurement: 20 A
